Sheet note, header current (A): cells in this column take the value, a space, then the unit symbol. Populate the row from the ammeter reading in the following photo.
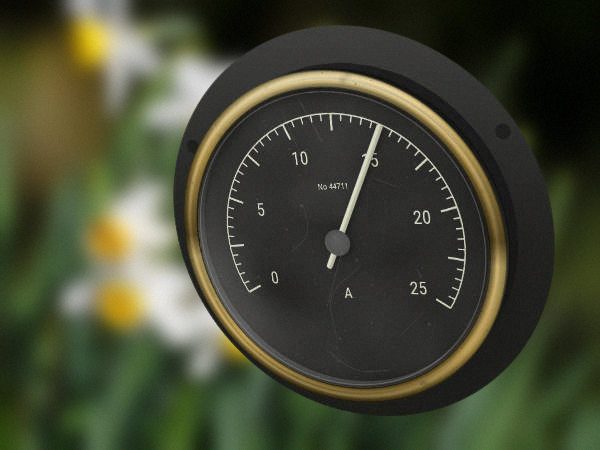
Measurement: 15 A
